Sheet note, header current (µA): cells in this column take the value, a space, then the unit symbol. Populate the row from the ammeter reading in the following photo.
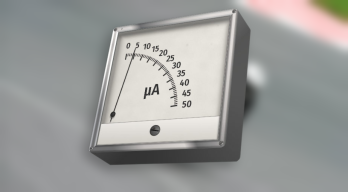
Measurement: 5 µA
